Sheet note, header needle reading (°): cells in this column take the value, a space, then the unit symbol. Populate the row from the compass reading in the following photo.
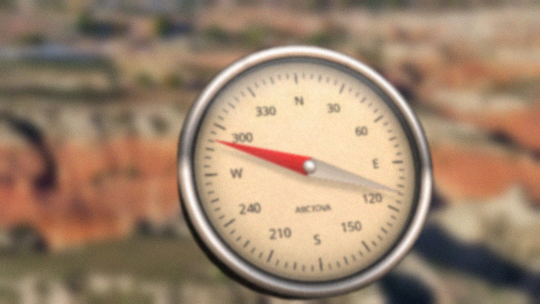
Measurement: 290 °
